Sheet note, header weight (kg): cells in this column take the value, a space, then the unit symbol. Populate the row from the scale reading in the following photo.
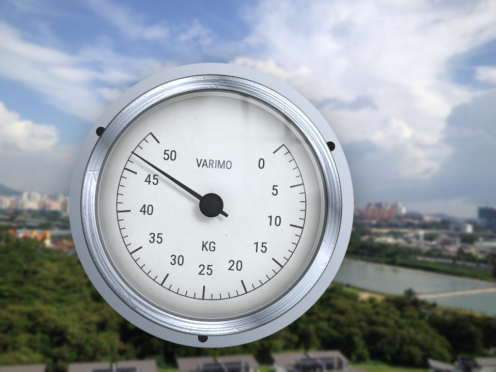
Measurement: 47 kg
